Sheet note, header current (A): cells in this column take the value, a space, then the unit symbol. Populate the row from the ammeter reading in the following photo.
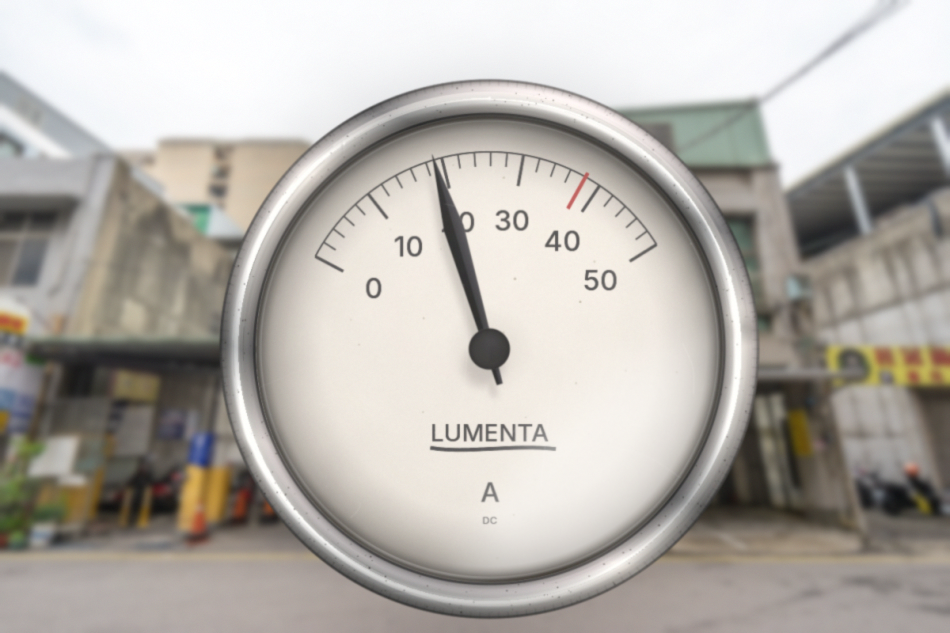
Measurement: 19 A
